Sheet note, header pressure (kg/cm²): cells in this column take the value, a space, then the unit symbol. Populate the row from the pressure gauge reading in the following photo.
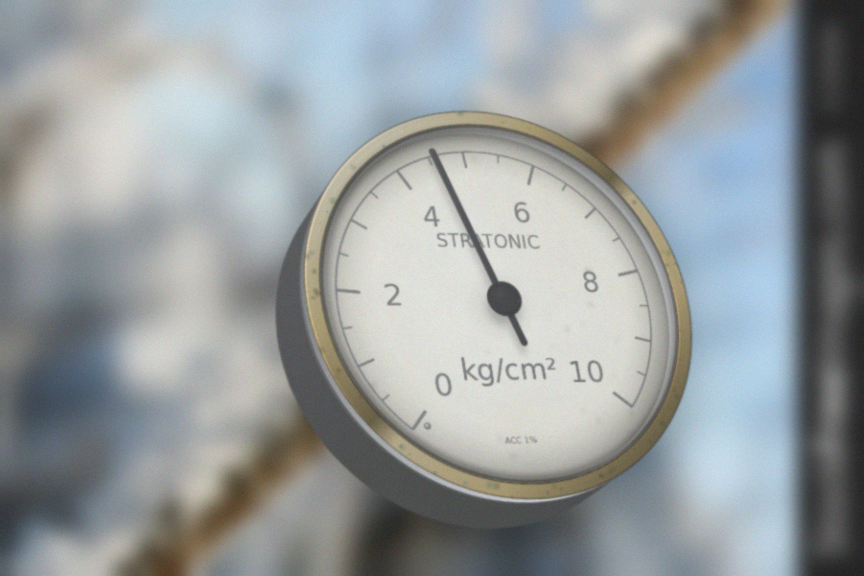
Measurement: 4.5 kg/cm²
